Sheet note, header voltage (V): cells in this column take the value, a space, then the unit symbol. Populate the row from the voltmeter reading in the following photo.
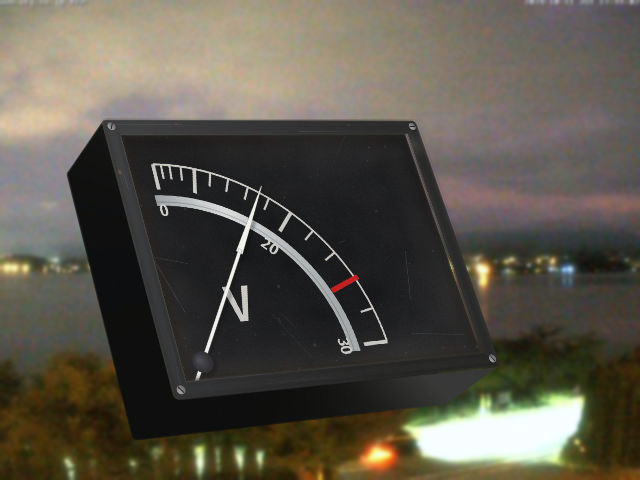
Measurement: 17 V
